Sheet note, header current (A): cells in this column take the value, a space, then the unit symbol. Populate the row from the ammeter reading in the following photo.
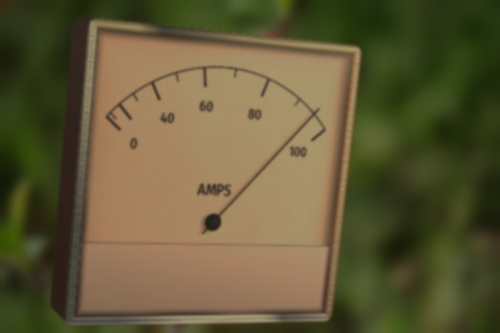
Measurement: 95 A
